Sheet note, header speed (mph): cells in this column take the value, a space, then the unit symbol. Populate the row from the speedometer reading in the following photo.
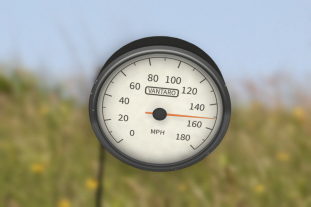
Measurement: 150 mph
